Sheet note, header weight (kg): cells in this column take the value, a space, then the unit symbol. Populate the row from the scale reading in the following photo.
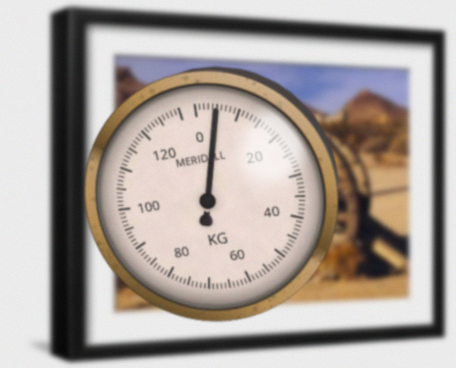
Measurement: 5 kg
